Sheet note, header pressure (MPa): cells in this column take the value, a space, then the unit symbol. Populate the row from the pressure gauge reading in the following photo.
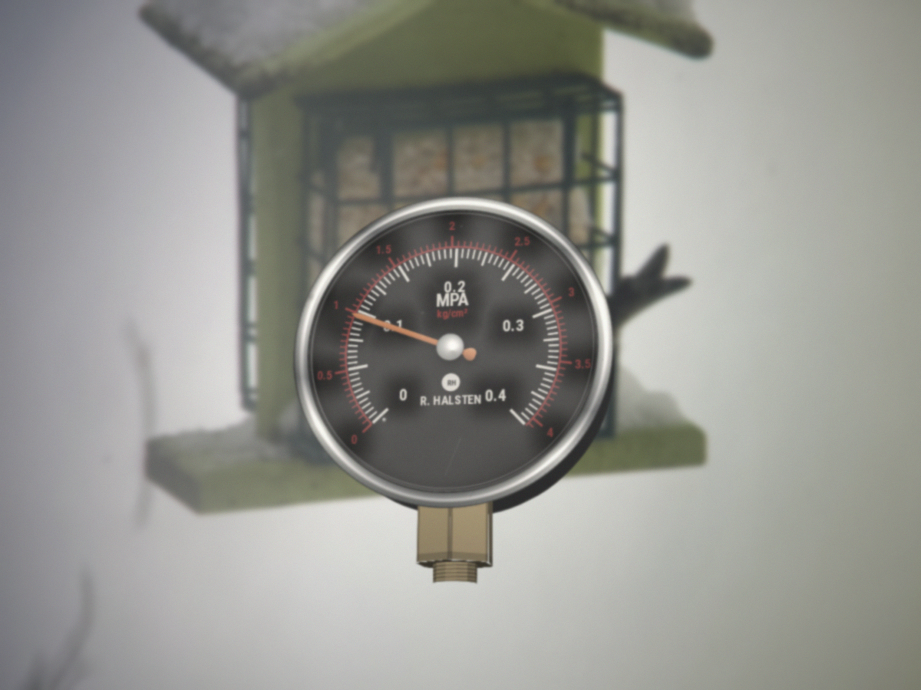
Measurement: 0.095 MPa
